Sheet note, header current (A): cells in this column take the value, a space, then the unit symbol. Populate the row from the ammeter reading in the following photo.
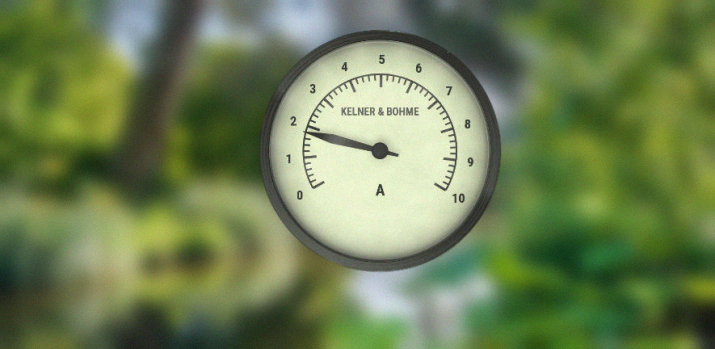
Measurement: 1.8 A
